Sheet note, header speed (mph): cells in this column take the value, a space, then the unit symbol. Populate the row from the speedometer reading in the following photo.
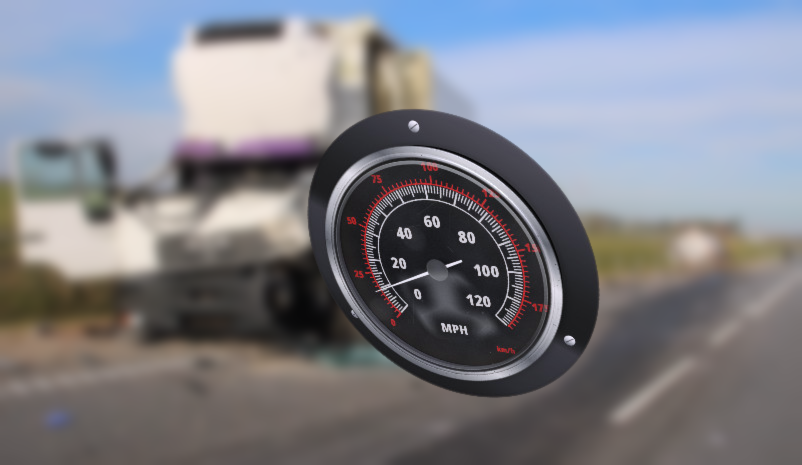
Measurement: 10 mph
